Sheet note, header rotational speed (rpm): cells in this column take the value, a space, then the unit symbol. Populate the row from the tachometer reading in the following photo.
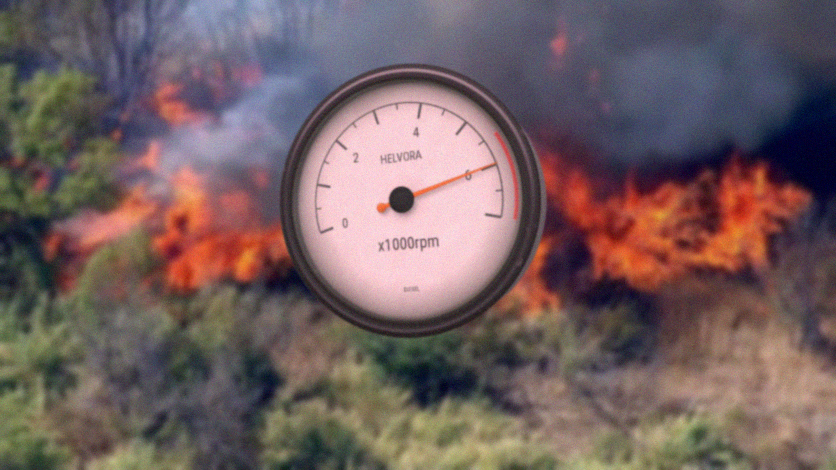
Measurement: 6000 rpm
